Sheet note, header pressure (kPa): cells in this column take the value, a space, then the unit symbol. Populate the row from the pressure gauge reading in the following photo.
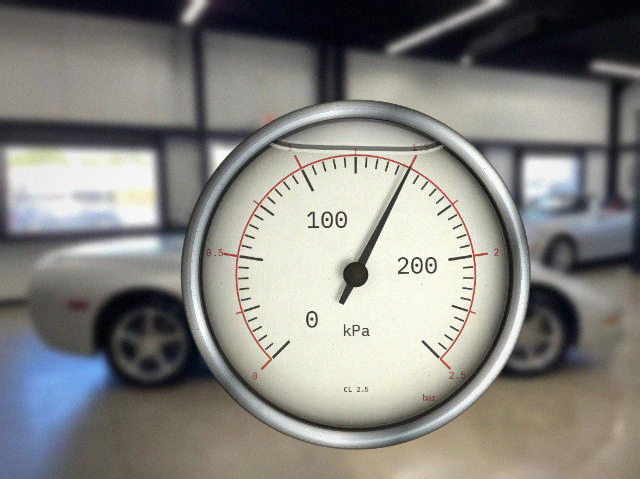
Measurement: 150 kPa
